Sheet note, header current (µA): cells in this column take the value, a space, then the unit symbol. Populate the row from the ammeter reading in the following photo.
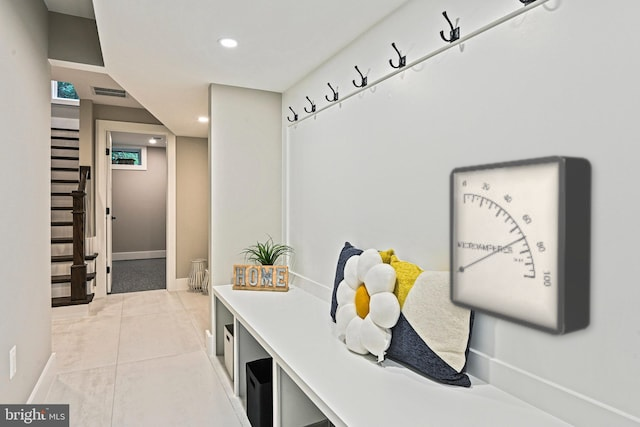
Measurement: 70 µA
